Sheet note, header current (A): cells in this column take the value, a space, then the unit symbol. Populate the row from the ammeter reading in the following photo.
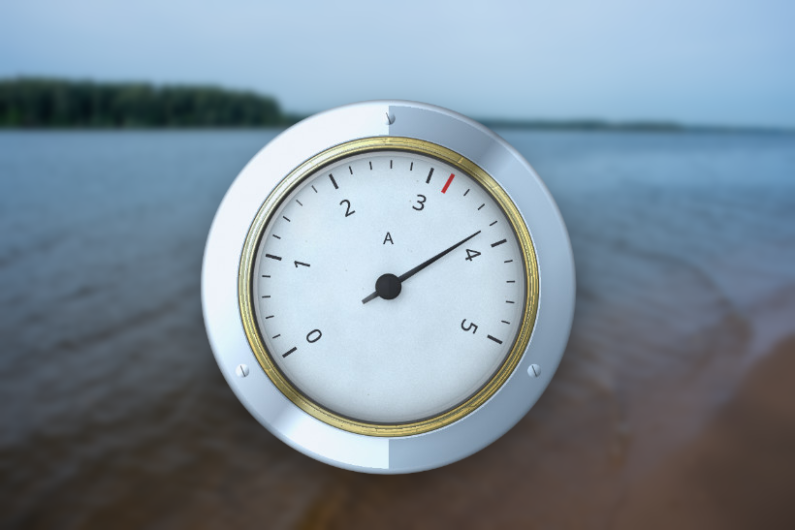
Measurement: 3.8 A
